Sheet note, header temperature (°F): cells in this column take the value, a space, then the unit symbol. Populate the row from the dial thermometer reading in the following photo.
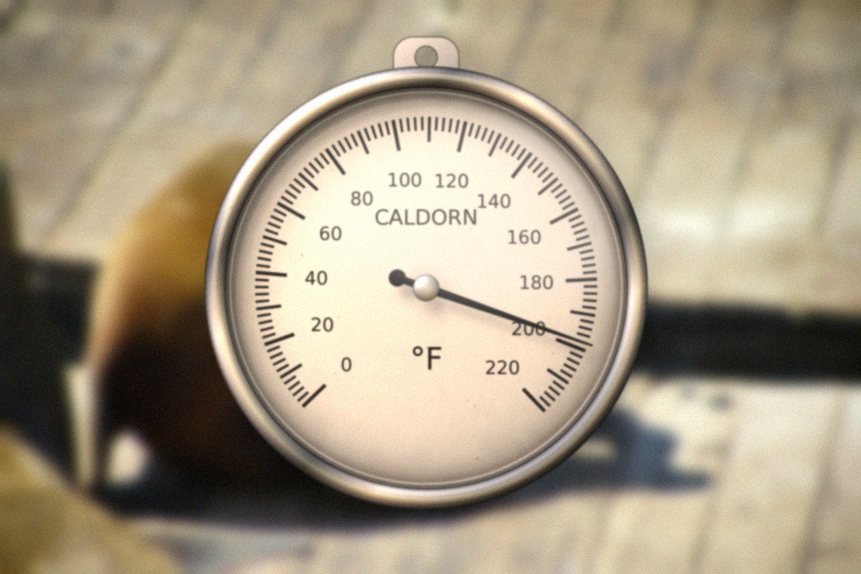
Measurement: 198 °F
